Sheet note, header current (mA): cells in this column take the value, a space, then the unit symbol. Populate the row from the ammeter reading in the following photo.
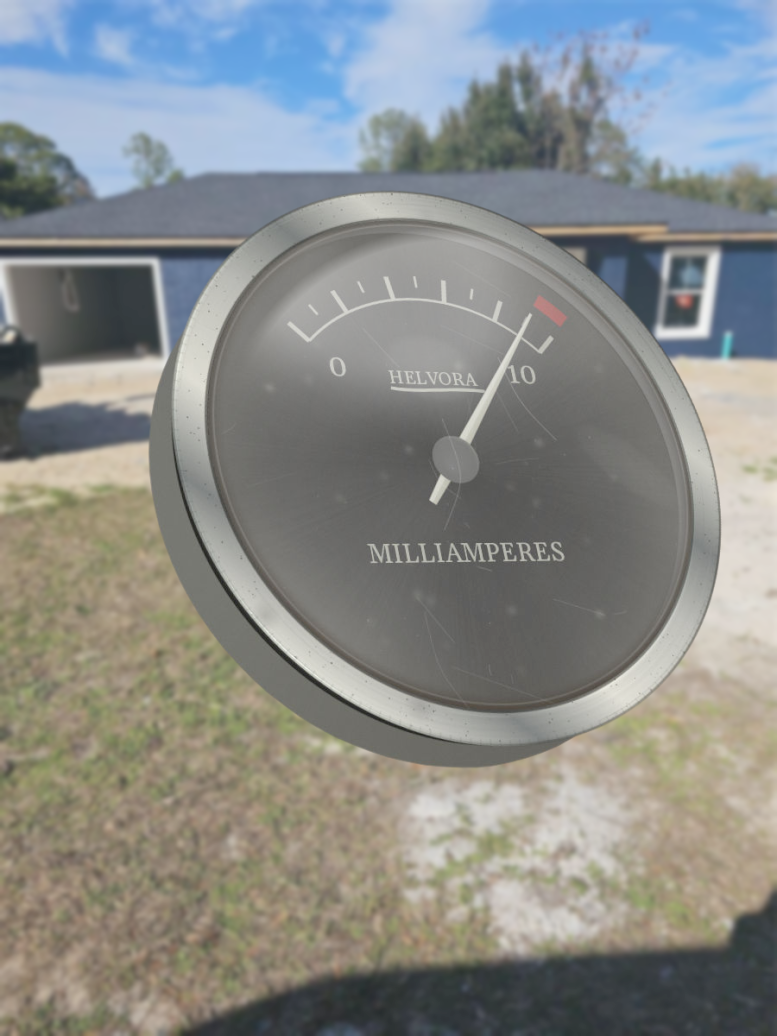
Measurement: 9 mA
